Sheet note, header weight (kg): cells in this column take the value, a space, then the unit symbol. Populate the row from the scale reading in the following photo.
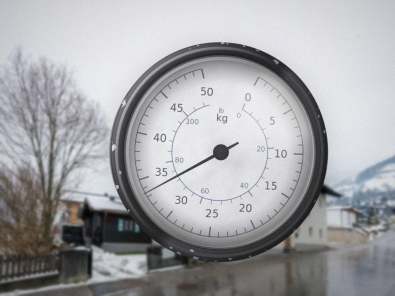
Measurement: 33.5 kg
